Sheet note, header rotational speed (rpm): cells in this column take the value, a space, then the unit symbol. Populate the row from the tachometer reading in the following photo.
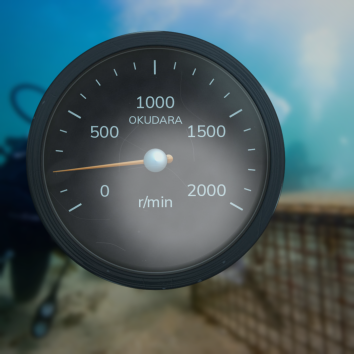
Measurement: 200 rpm
